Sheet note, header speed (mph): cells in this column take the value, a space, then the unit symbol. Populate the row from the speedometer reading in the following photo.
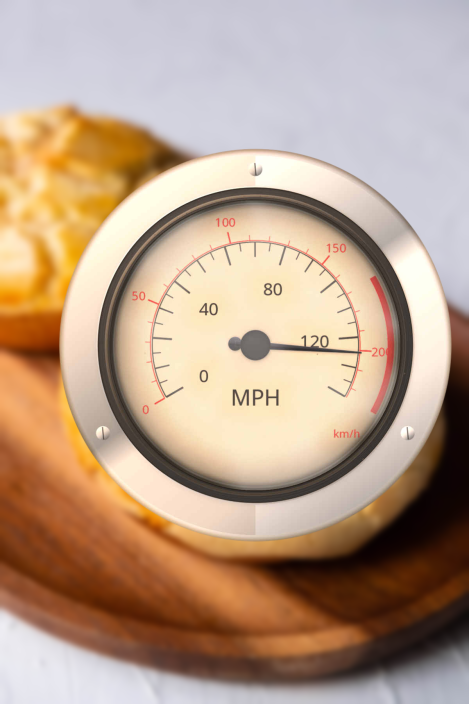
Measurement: 125 mph
